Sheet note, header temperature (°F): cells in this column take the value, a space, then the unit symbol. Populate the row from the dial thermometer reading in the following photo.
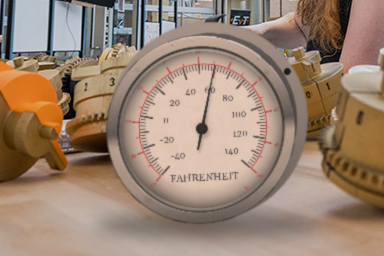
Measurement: 60 °F
